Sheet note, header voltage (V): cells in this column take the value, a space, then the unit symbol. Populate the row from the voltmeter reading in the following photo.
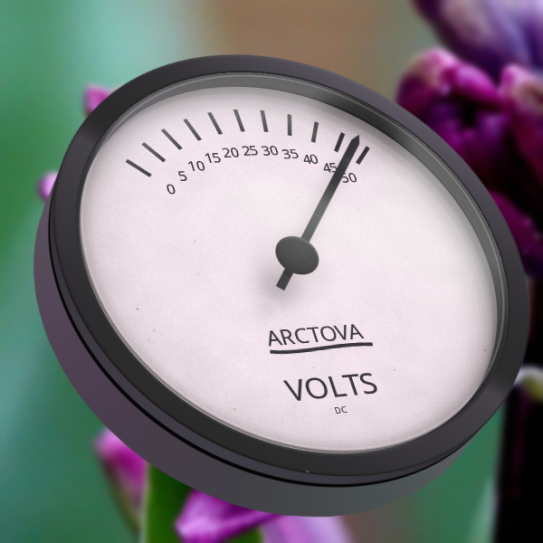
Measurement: 47.5 V
